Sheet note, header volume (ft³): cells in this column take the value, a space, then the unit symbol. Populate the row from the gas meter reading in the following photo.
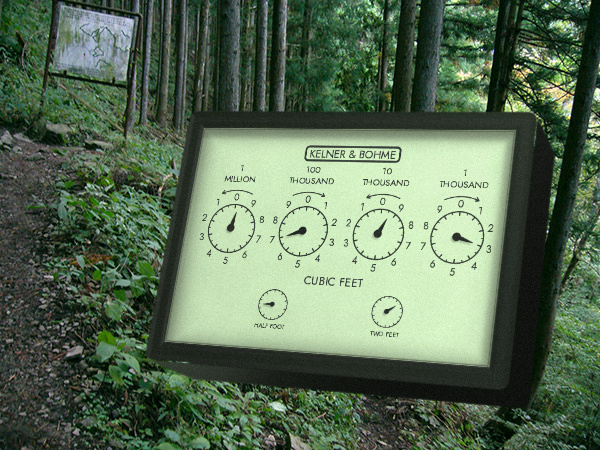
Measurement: 969300 ft³
